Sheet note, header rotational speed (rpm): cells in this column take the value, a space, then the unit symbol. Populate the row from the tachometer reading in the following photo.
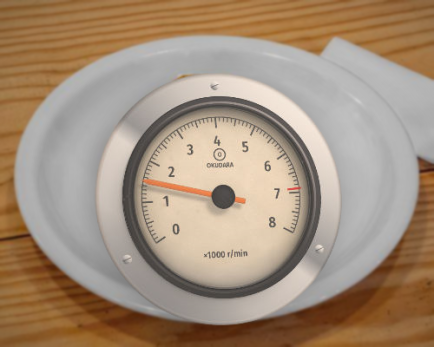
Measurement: 1500 rpm
